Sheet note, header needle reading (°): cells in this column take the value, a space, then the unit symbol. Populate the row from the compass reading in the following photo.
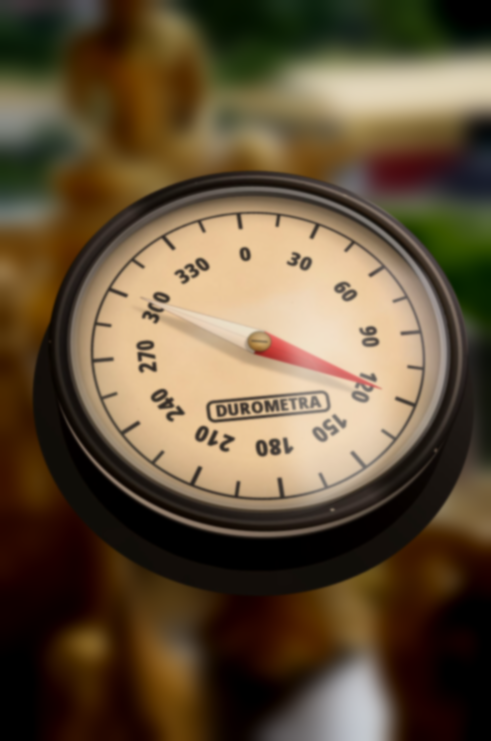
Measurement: 120 °
